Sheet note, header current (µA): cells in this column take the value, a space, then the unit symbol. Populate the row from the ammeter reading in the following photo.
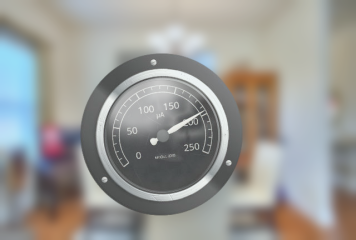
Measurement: 195 µA
